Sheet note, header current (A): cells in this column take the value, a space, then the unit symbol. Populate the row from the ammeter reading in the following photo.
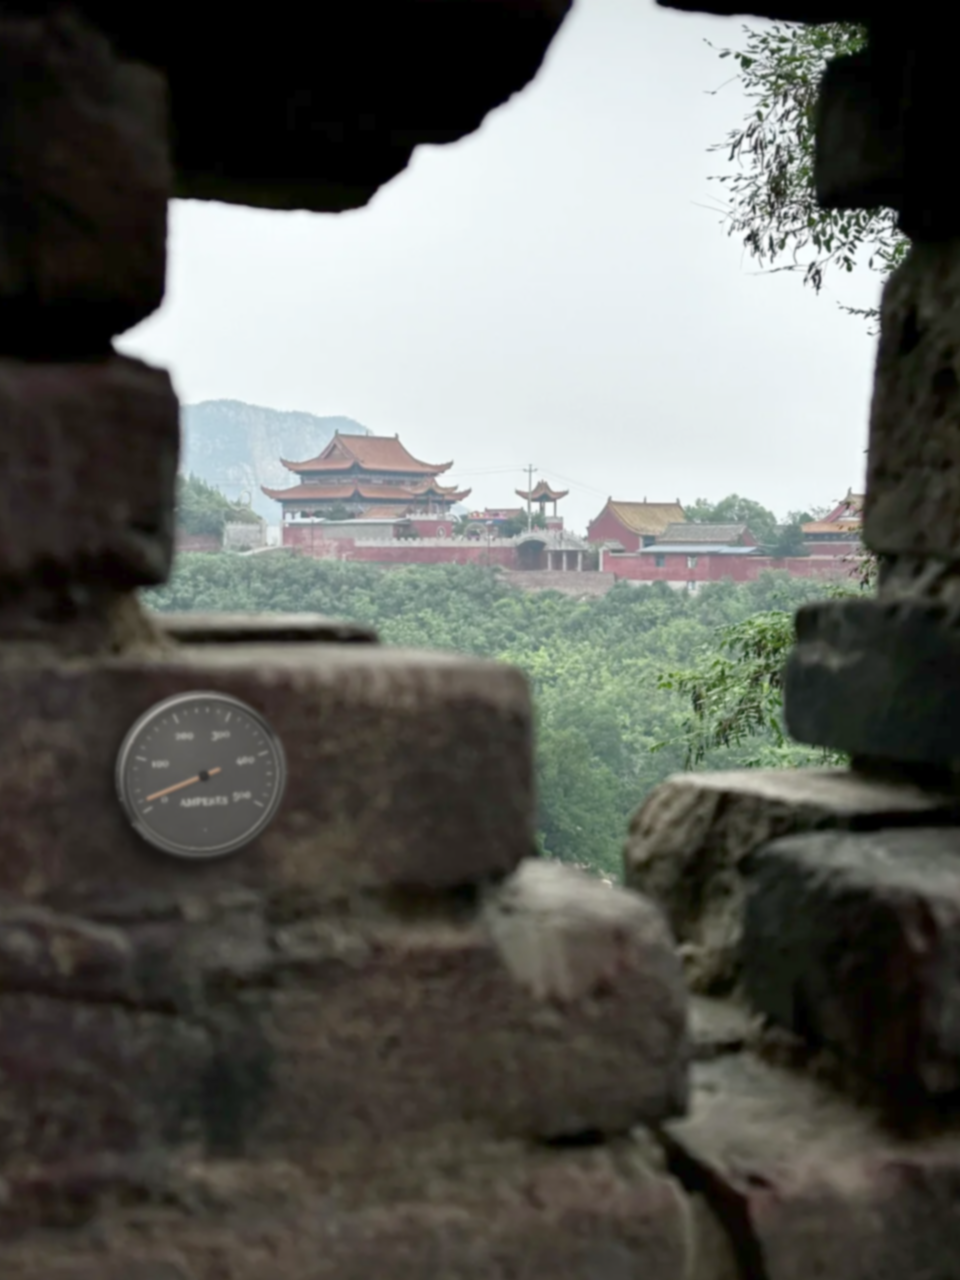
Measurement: 20 A
